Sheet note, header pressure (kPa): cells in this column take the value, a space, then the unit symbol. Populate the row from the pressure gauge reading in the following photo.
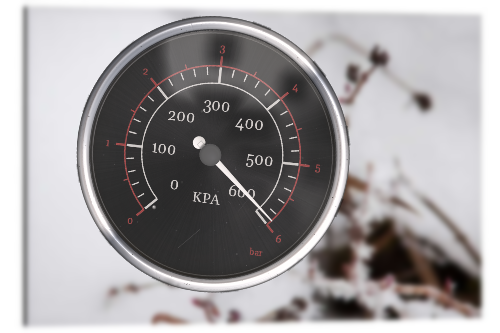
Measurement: 590 kPa
